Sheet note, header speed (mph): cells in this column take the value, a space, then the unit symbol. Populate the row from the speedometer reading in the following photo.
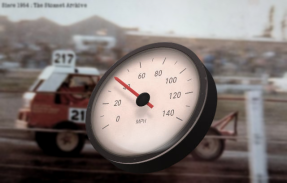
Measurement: 40 mph
